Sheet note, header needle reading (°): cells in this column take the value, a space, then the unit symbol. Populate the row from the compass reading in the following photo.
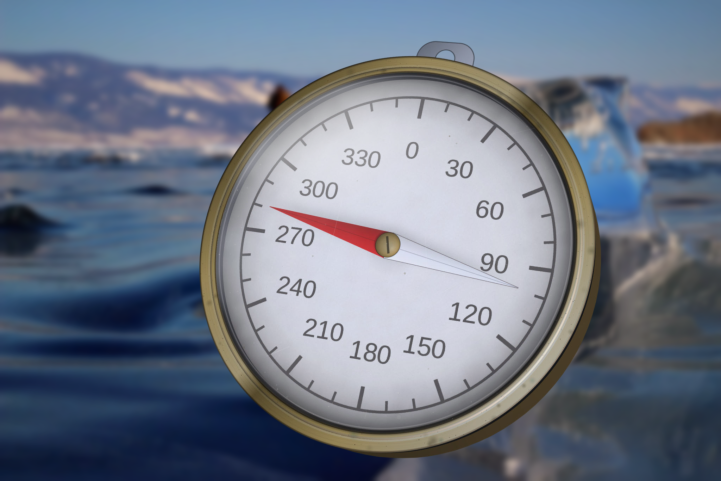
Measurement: 280 °
